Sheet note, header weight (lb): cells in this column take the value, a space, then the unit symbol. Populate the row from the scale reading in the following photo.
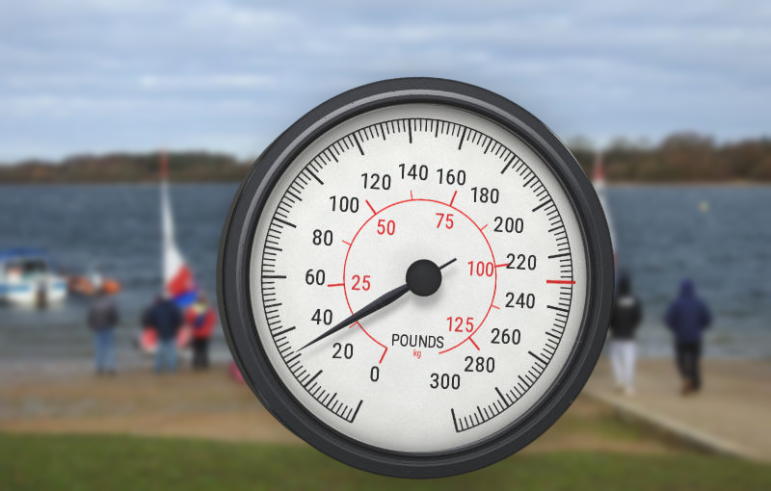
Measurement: 32 lb
